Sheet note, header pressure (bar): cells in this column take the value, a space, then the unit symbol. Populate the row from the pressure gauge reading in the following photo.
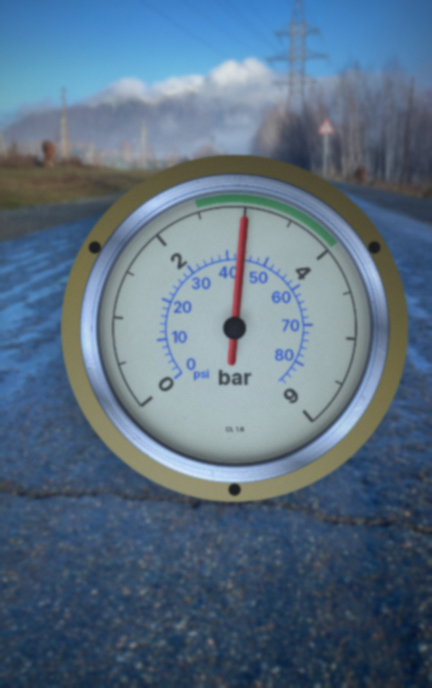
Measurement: 3 bar
